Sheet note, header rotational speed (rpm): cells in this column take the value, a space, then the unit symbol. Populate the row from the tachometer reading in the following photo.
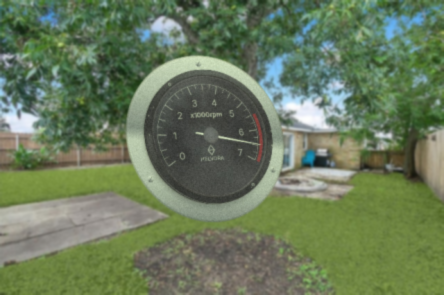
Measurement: 6500 rpm
